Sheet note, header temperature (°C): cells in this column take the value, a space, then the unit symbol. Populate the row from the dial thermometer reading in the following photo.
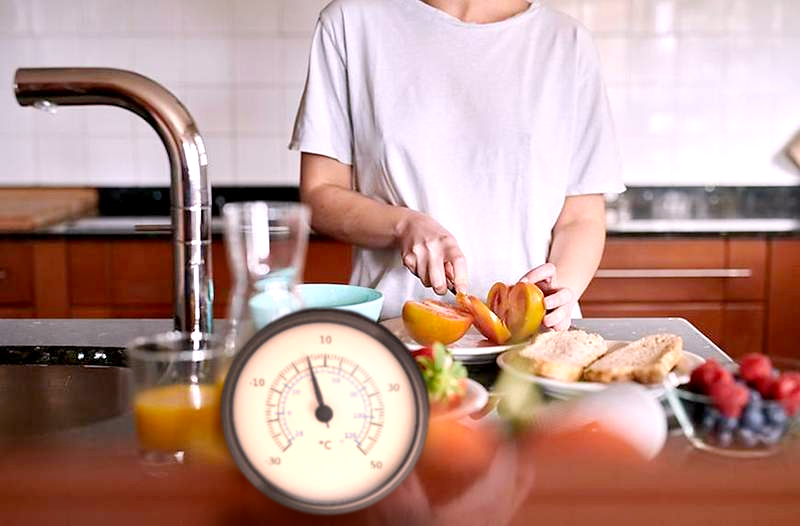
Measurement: 5 °C
